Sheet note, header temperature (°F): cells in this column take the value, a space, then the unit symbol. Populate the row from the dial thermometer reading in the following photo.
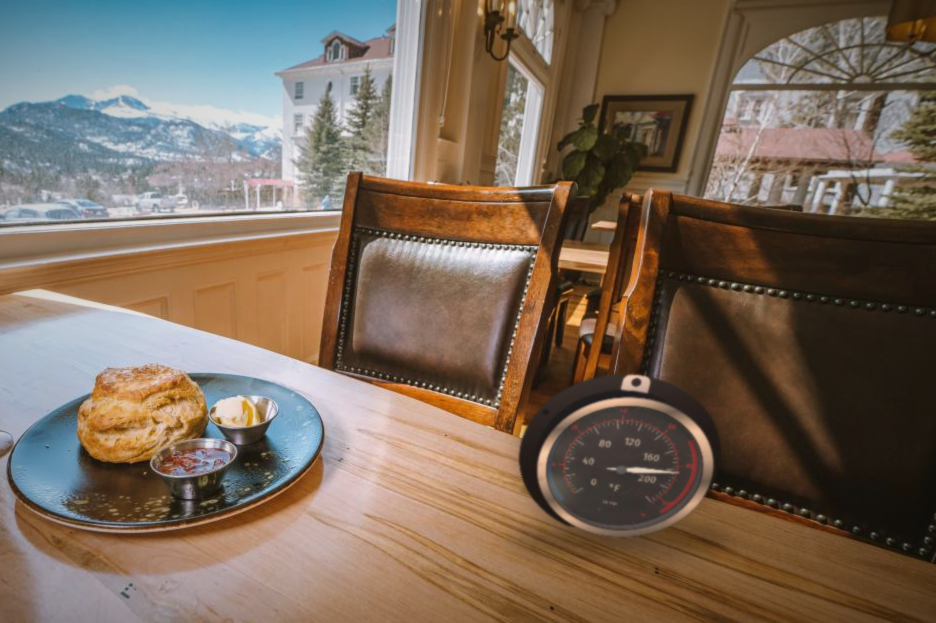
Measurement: 180 °F
